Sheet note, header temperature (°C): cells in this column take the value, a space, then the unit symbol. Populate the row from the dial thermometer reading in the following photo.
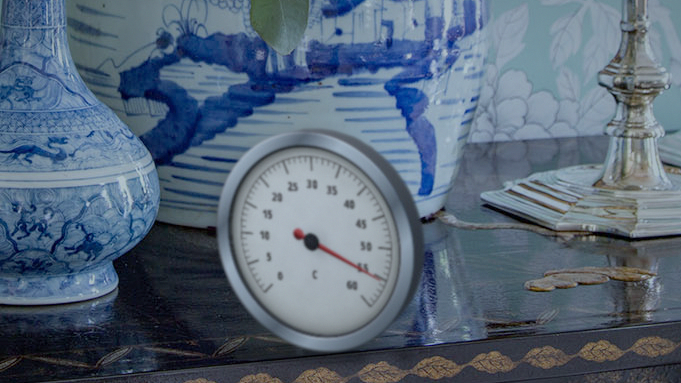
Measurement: 55 °C
